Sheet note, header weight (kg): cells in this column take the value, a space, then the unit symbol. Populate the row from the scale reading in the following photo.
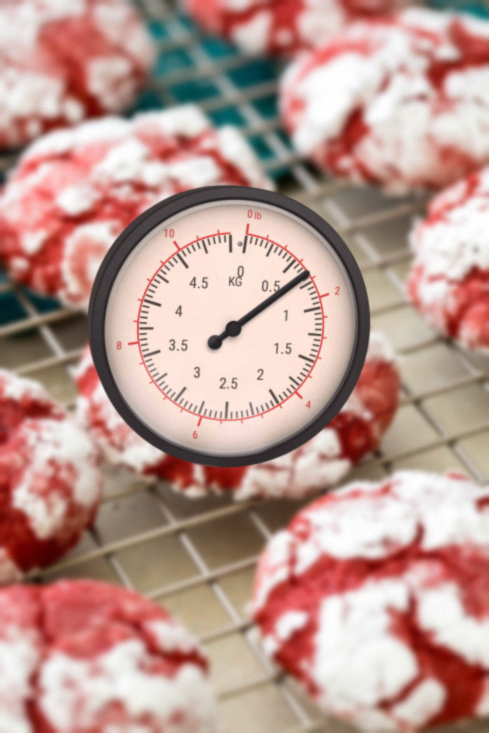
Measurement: 0.65 kg
